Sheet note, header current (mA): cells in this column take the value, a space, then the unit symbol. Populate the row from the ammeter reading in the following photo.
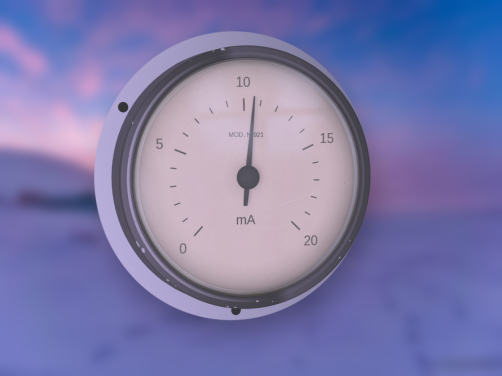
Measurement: 10.5 mA
